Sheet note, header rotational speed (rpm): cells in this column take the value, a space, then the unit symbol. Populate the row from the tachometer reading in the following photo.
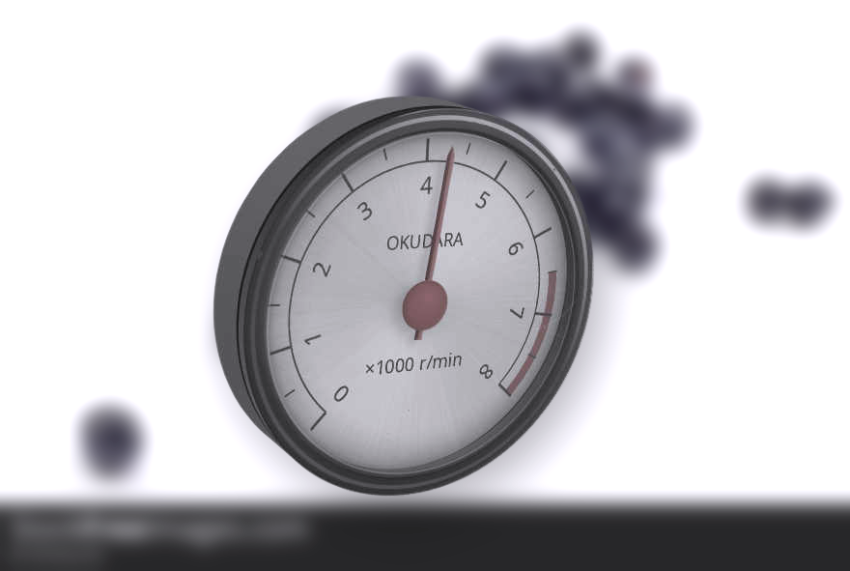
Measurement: 4250 rpm
